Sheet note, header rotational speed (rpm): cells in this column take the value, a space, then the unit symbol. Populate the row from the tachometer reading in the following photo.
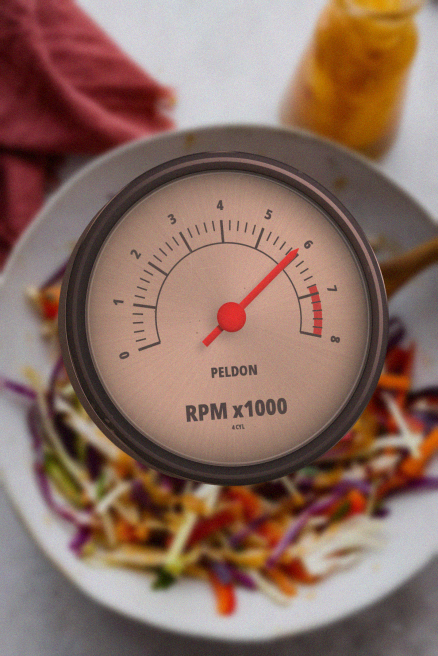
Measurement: 5900 rpm
